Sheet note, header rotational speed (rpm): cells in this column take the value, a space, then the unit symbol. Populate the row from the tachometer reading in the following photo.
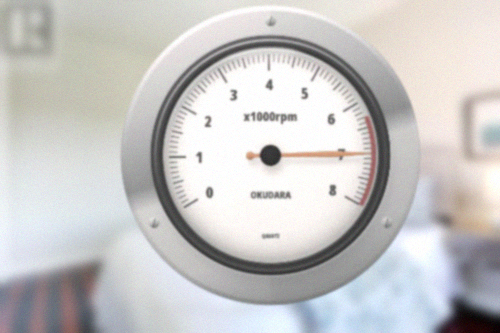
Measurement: 7000 rpm
